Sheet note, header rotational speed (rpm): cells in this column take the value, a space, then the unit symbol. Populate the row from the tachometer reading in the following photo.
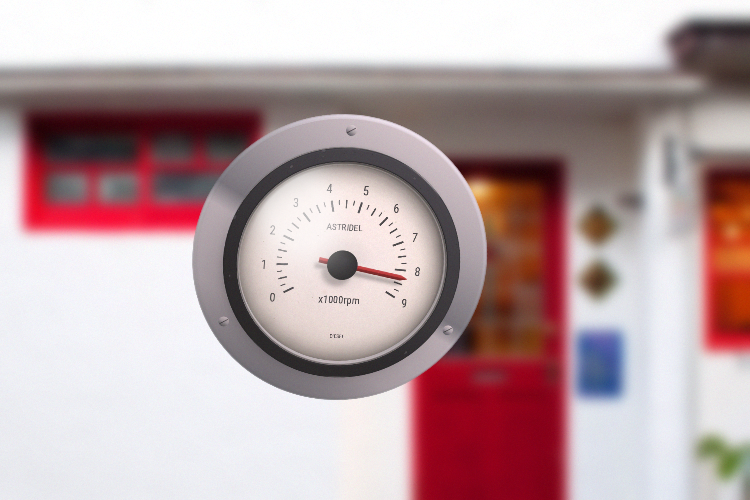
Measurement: 8250 rpm
